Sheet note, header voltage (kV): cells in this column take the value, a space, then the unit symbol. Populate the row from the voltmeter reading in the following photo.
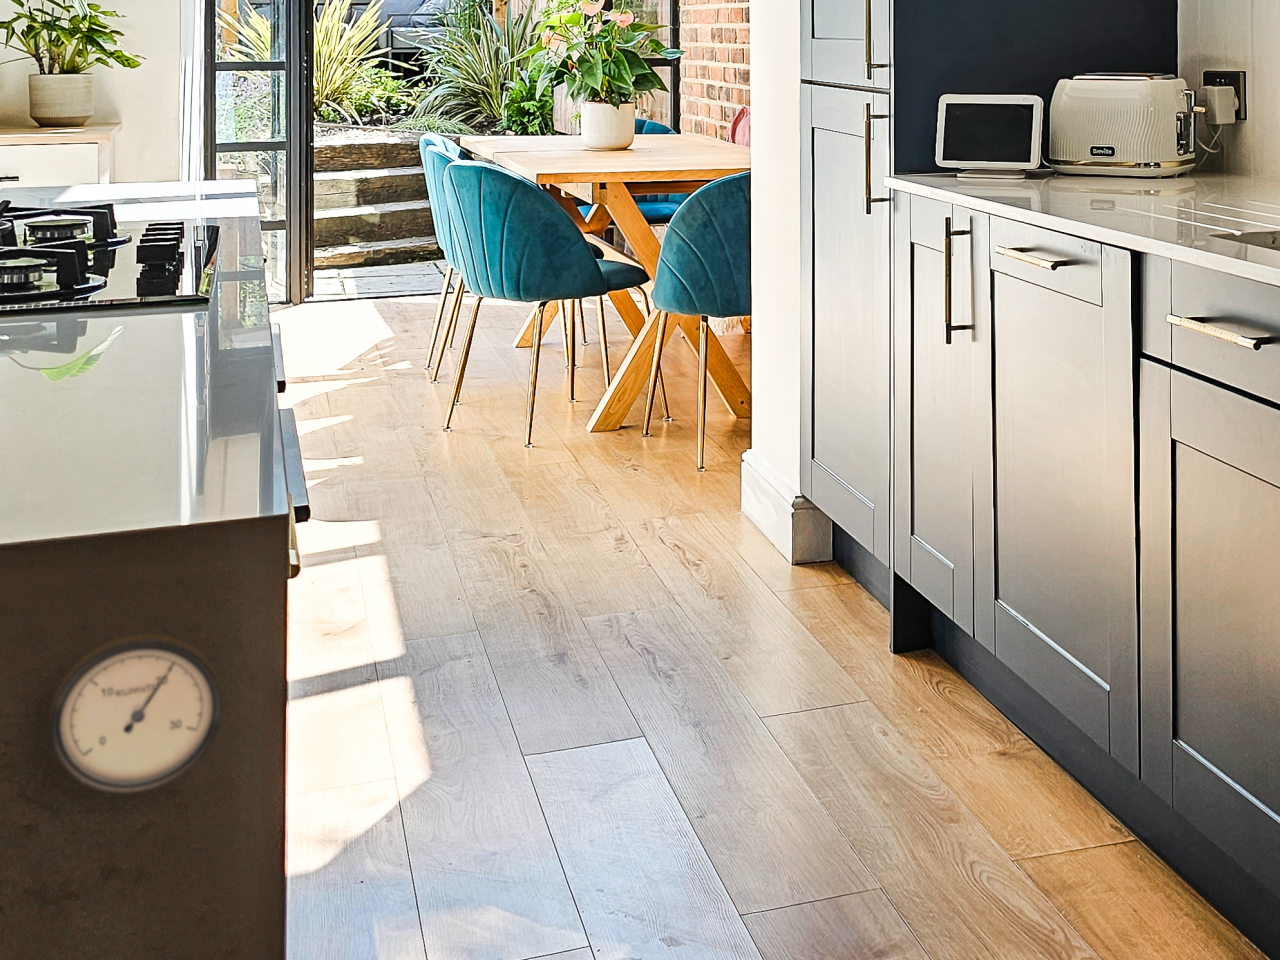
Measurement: 20 kV
